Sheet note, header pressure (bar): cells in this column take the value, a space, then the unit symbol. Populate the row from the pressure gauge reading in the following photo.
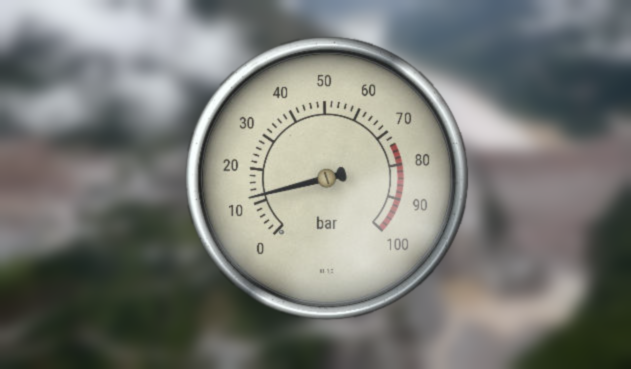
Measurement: 12 bar
